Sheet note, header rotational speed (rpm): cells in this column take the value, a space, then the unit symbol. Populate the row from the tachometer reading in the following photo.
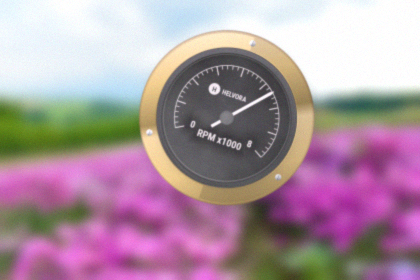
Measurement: 5400 rpm
